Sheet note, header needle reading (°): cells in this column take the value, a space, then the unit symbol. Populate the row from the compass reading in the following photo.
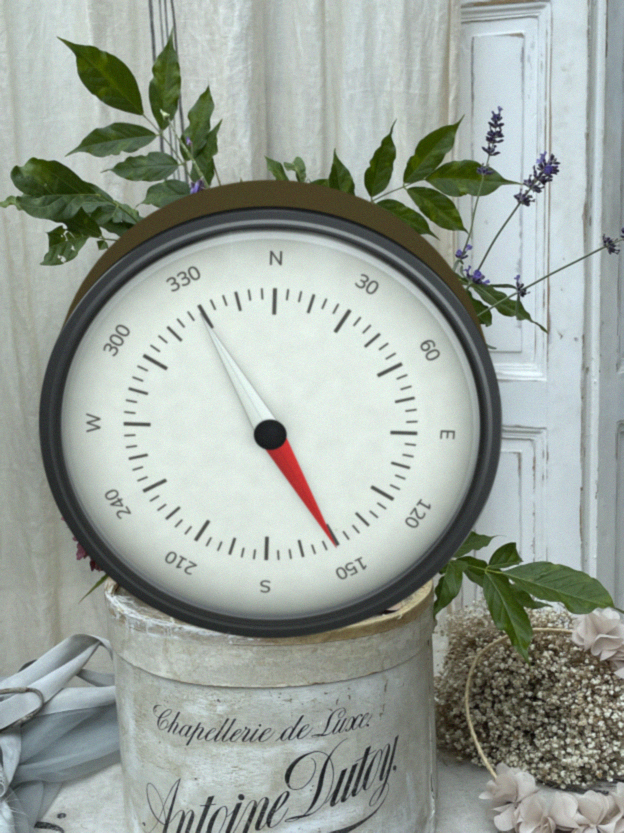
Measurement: 150 °
